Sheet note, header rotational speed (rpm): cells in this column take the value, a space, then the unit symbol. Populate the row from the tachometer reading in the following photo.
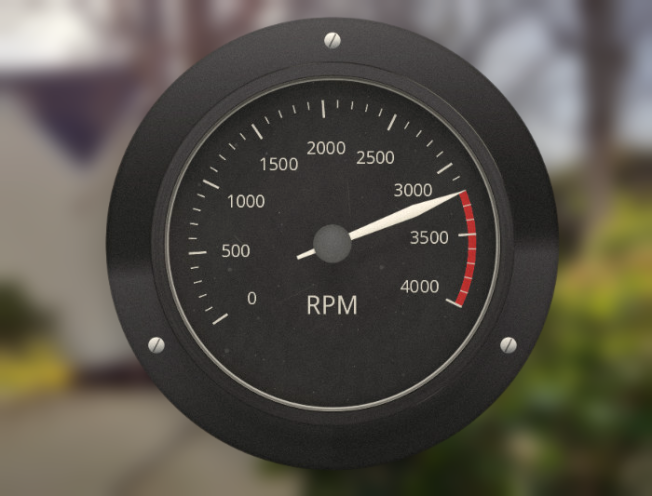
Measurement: 3200 rpm
